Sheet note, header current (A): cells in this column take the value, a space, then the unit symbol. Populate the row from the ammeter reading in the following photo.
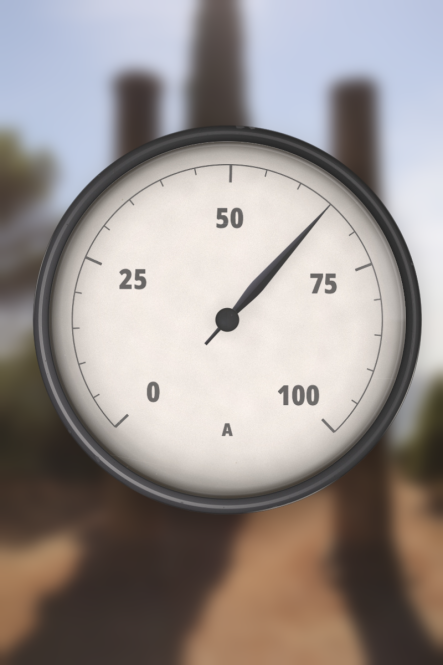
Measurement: 65 A
